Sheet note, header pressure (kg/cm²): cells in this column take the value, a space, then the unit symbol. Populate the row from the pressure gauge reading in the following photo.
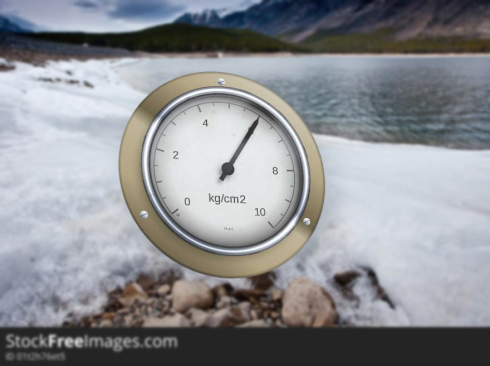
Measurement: 6 kg/cm²
